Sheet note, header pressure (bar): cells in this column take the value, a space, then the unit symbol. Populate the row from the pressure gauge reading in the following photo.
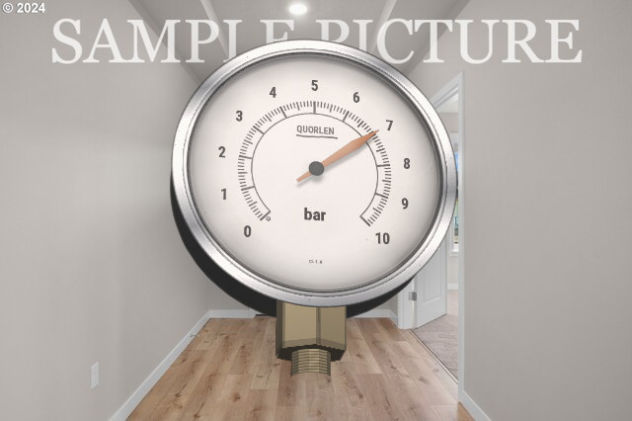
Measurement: 7 bar
